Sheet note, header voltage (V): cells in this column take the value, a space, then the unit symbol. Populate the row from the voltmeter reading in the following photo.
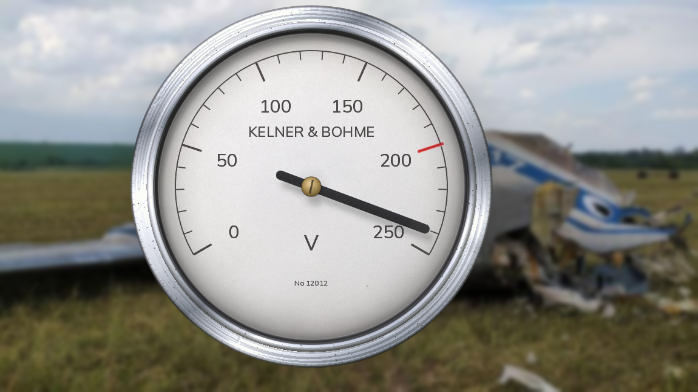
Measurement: 240 V
